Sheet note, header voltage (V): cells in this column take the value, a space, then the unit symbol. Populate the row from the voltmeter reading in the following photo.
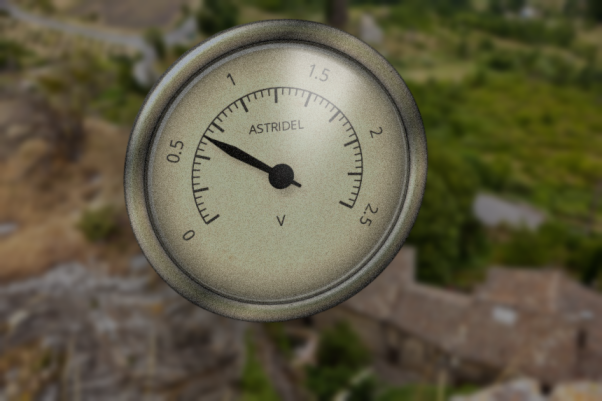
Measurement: 0.65 V
